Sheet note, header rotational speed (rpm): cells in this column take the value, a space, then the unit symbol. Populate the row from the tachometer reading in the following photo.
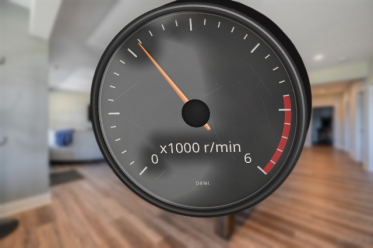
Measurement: 2200 rpm
